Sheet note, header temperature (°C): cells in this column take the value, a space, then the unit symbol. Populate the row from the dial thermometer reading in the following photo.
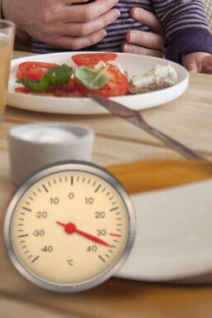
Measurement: 34 °C
